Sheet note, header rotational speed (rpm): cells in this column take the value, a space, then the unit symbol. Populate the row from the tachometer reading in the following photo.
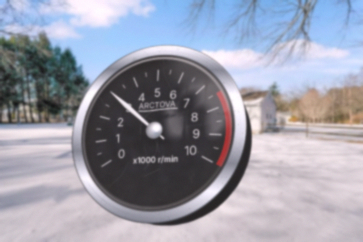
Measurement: 3000 rpm
